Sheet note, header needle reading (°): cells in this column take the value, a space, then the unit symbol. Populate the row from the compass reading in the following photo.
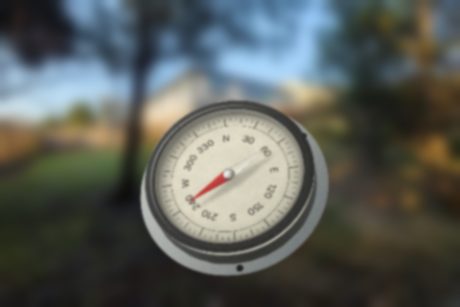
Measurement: 240 °
